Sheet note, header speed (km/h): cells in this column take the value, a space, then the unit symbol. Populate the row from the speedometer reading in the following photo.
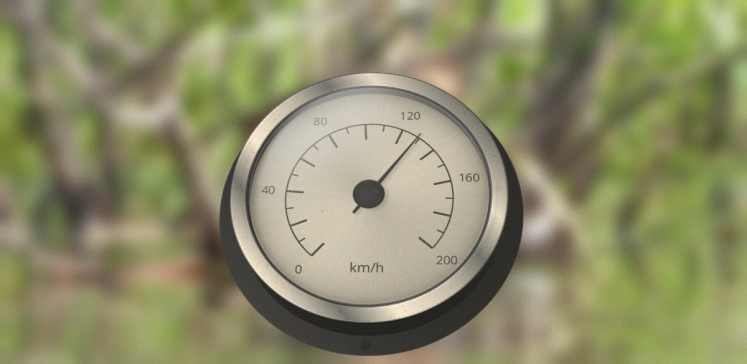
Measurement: 130 km/h
